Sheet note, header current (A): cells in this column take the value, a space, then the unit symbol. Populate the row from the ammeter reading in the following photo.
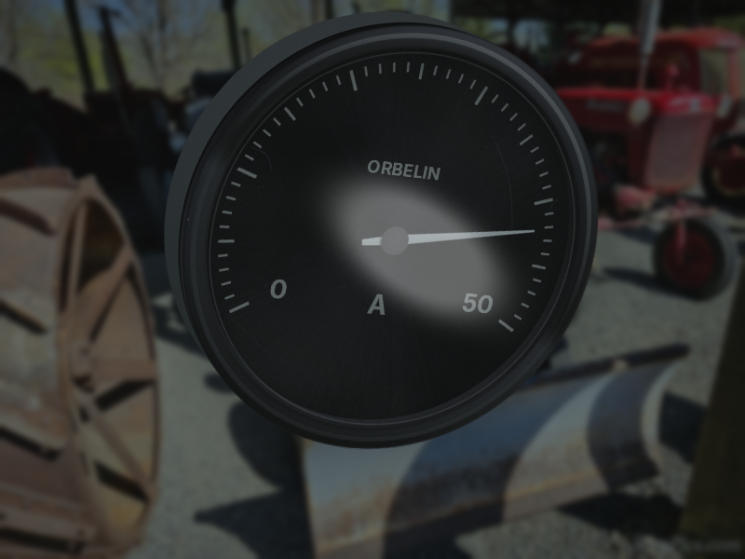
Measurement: 42 A
